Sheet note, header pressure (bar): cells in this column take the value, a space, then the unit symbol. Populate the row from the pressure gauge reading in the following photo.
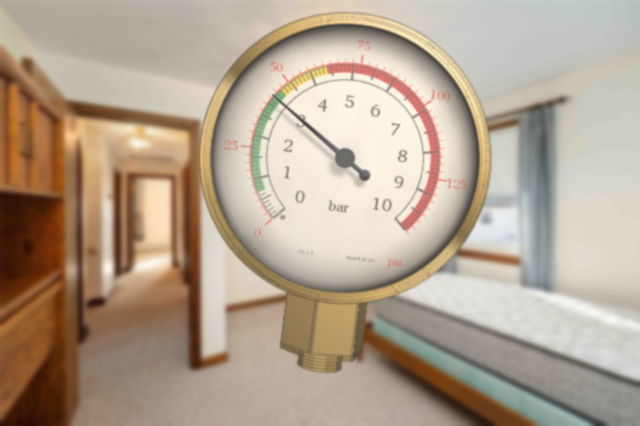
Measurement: 3 bar
